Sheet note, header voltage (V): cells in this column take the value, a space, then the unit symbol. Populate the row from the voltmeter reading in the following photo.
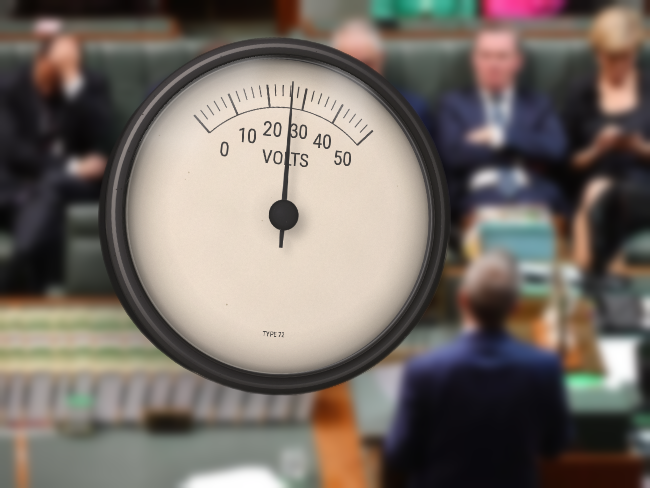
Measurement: 26 V
